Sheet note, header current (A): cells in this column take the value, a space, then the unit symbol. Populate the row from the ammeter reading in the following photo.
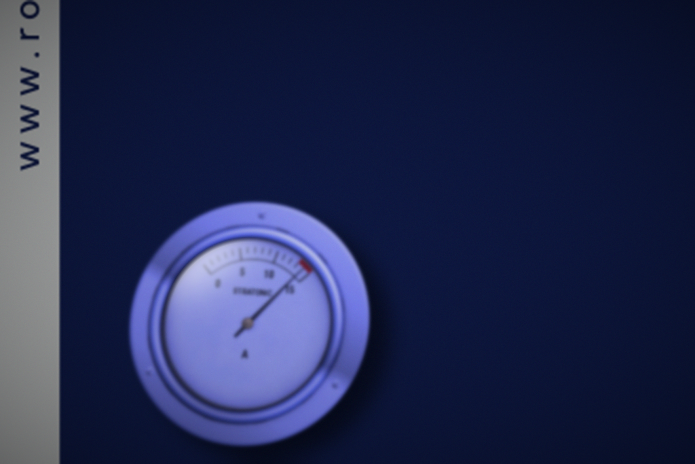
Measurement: 14 A
